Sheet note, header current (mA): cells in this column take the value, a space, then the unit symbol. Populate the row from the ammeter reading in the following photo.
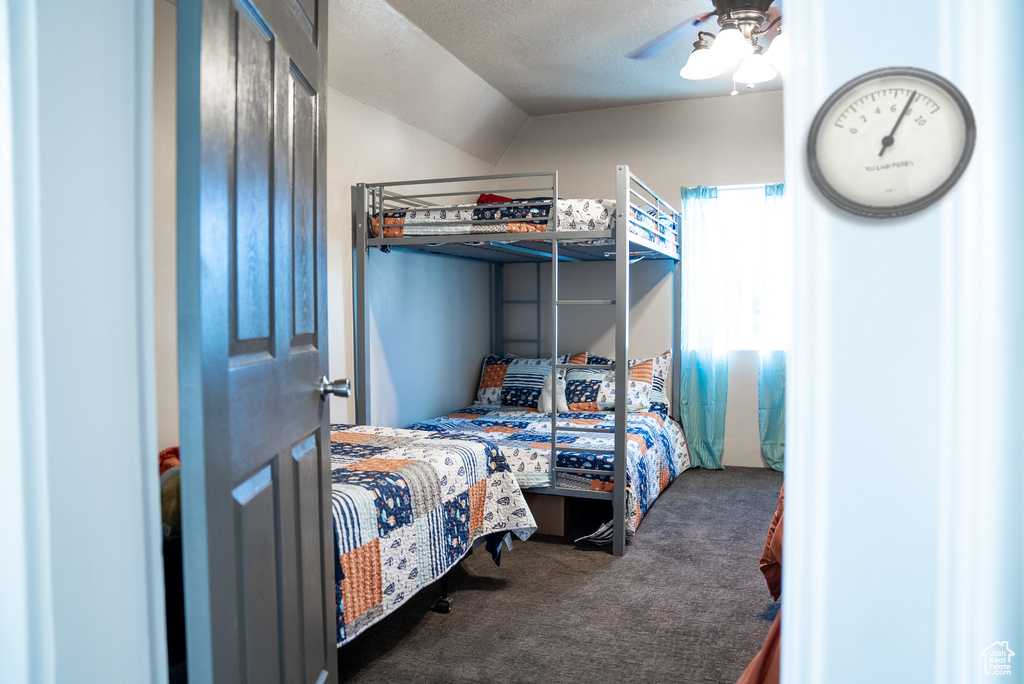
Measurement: 7.5 mA
